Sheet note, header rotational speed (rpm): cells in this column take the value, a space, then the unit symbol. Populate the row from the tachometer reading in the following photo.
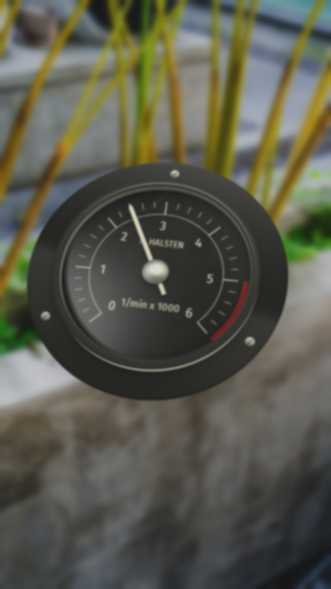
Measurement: 2400 rpm
